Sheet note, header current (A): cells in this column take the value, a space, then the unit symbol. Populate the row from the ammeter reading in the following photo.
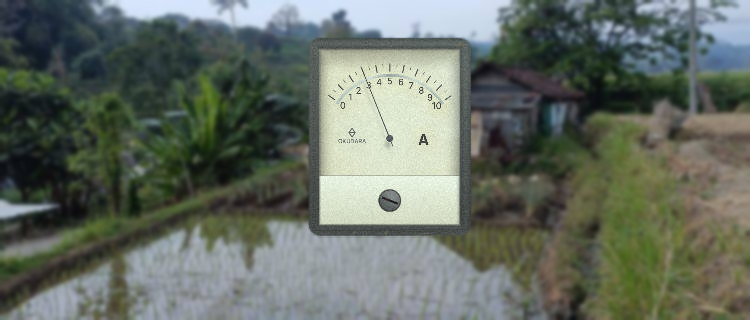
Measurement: 3 A
